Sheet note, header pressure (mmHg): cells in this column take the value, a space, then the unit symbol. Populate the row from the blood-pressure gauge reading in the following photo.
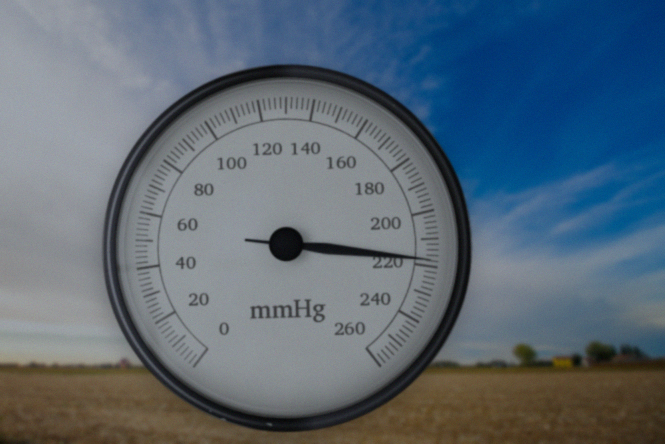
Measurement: 218 mmHg
